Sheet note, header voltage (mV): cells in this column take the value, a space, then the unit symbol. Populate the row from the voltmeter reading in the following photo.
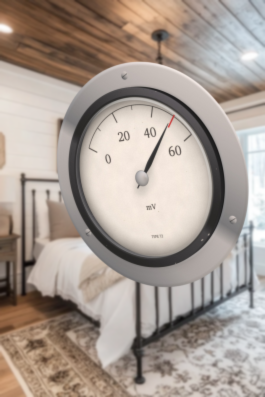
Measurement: 50 mV
